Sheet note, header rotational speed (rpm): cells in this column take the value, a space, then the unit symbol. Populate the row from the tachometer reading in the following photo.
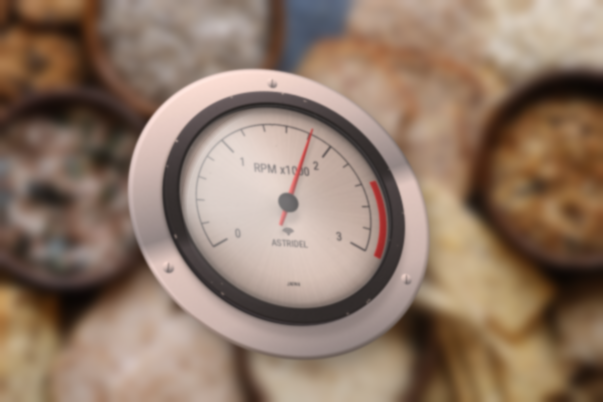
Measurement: 1800 rpm
